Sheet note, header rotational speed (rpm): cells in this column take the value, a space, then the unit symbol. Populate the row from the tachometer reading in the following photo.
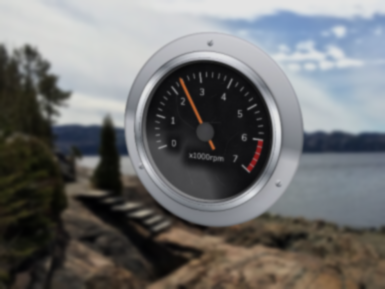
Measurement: 2400 rpm
